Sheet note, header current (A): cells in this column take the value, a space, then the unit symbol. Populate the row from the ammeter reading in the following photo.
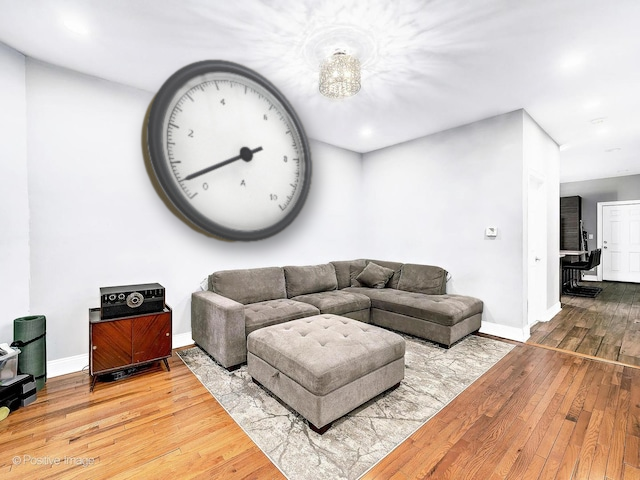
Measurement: 0.5 A
